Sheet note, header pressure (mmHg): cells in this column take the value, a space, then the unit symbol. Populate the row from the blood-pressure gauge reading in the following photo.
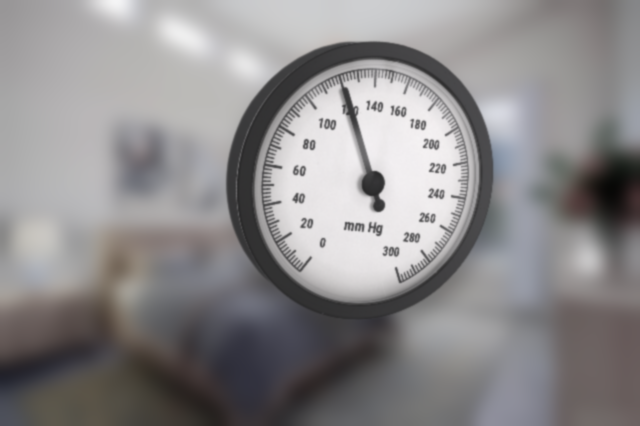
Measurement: 120 mmHg
